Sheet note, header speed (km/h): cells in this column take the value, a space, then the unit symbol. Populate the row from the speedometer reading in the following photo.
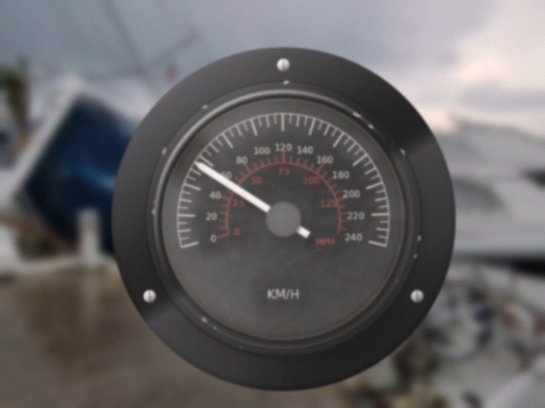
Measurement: 55 km/h
